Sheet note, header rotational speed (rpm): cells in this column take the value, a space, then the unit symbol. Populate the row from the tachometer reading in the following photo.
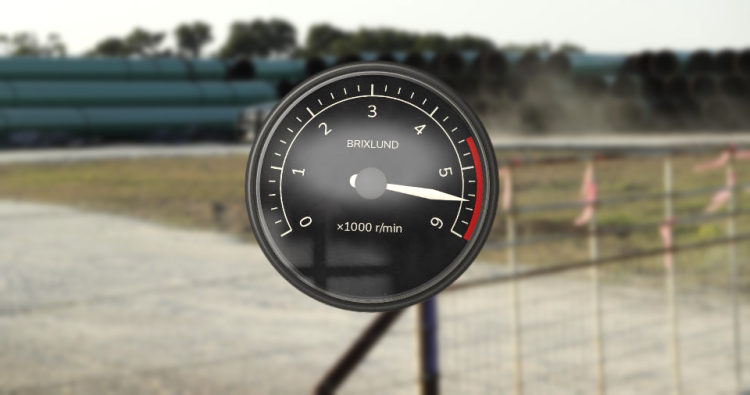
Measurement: 5500 rpm
